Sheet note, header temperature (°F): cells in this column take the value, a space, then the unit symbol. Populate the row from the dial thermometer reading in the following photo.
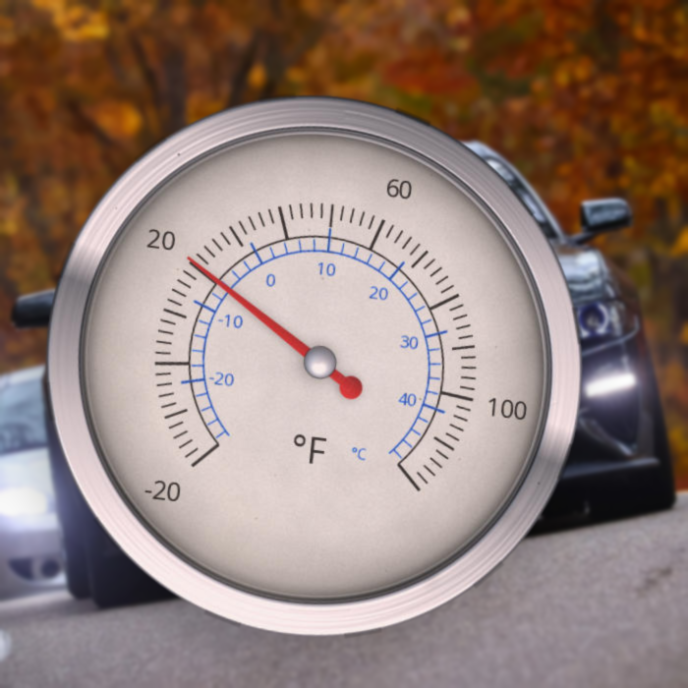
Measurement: 20 °F
